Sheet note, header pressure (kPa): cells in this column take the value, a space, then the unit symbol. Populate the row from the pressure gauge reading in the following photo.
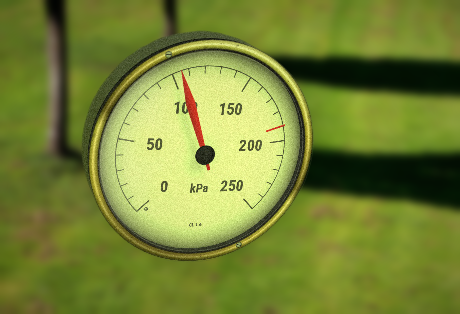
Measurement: 105 kPa
